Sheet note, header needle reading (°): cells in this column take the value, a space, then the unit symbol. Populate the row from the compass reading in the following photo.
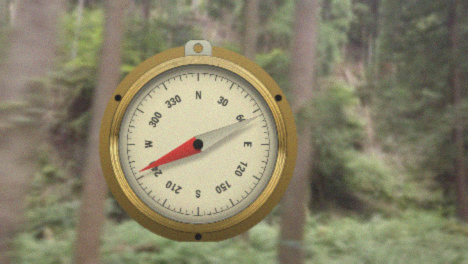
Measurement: 245 °
